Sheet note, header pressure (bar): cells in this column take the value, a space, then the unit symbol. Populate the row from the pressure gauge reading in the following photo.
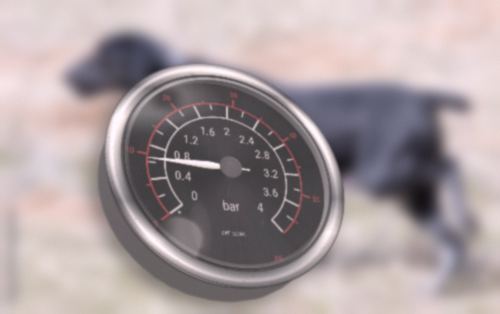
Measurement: 0.6 bar
